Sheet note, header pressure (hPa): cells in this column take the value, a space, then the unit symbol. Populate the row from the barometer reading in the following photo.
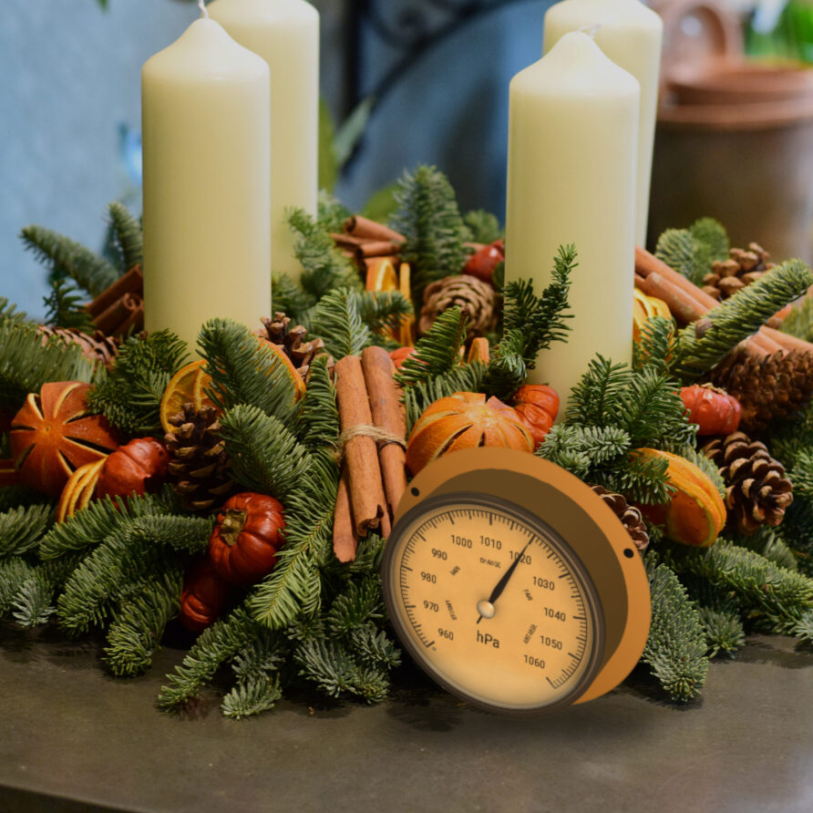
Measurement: 1020 hPa
